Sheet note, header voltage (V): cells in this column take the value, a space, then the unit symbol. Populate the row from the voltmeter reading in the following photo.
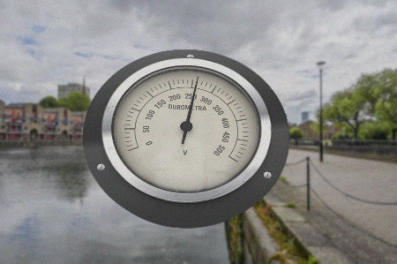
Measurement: 260 V
